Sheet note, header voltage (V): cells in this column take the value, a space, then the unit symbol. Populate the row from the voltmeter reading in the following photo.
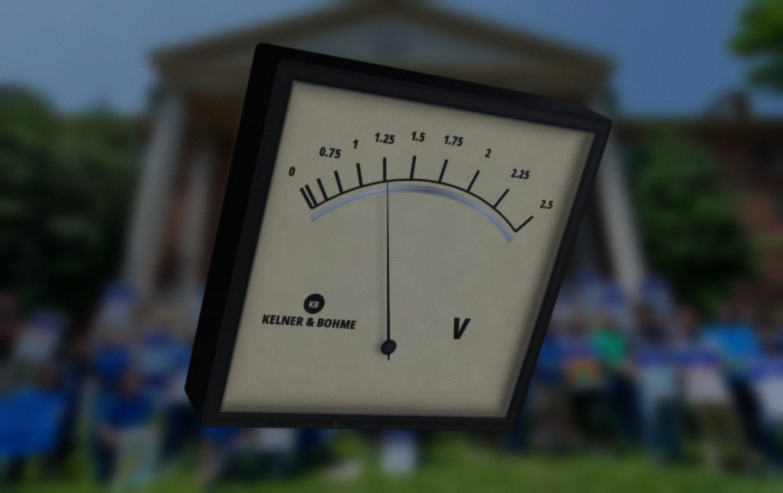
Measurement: 1.25 V
